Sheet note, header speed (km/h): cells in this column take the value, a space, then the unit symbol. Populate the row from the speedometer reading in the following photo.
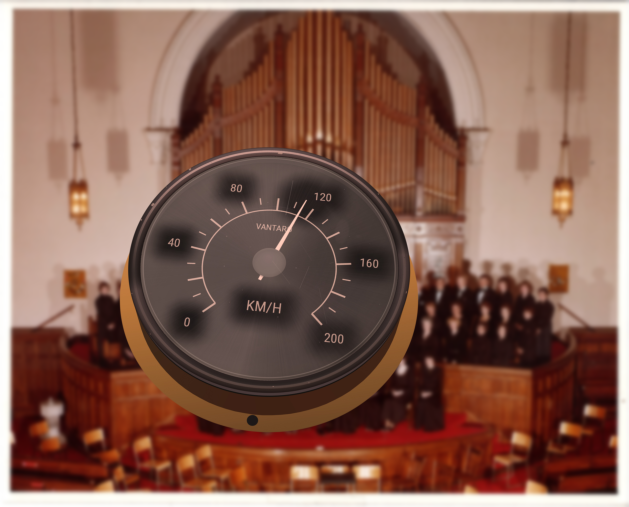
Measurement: 115 km/h
